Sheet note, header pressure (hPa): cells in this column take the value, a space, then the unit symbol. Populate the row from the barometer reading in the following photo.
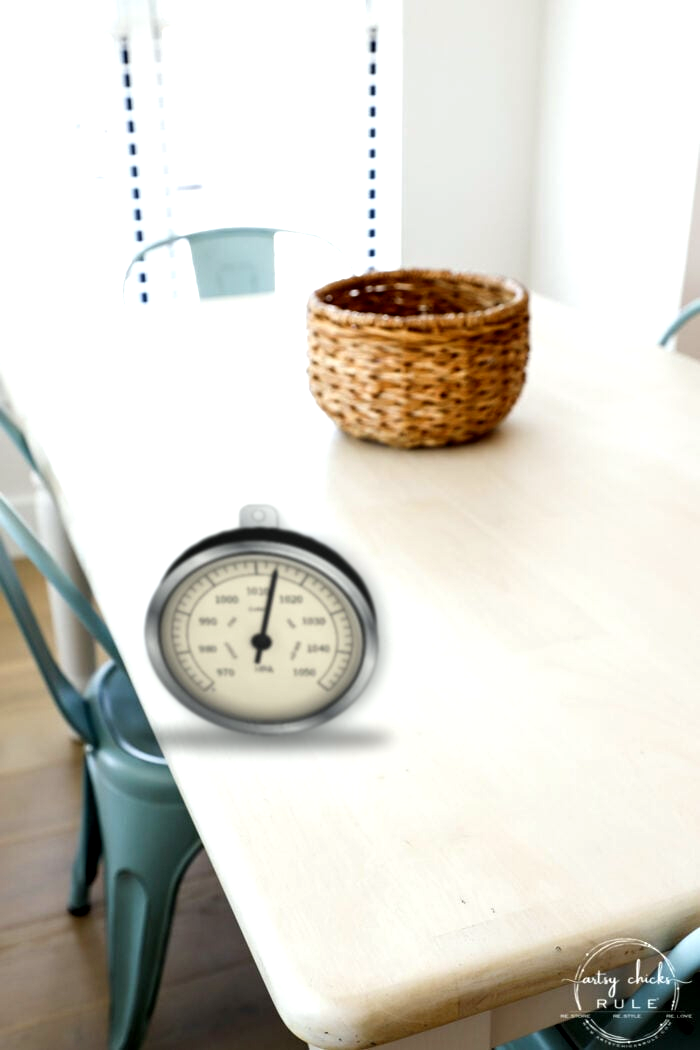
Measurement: 1014 hPa
